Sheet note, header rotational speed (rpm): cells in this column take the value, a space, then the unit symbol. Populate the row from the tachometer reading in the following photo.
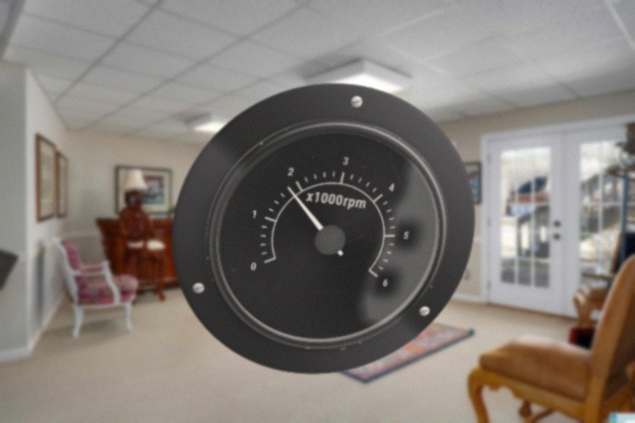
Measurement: 1800 rpm
